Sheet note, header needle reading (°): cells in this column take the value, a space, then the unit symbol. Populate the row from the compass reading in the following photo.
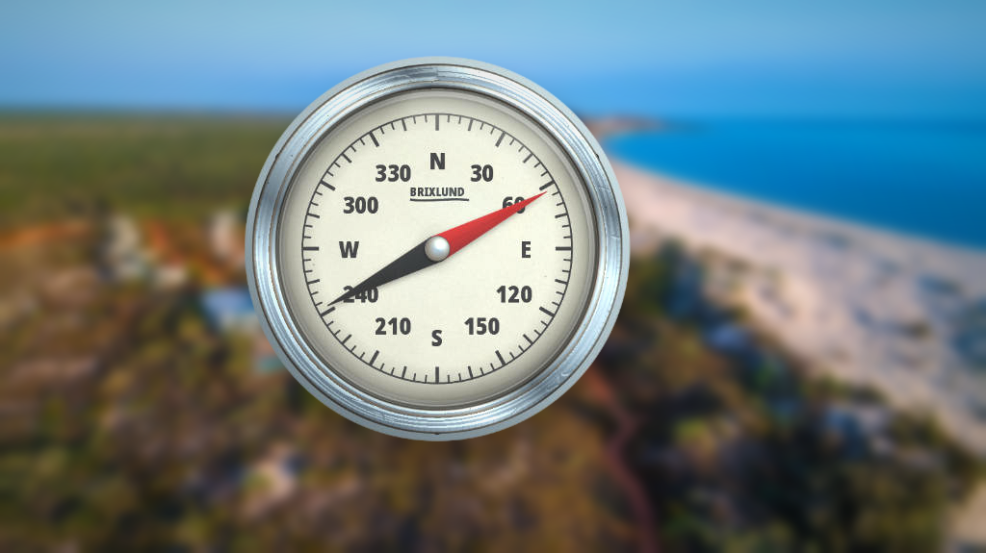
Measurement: 62.5 °
